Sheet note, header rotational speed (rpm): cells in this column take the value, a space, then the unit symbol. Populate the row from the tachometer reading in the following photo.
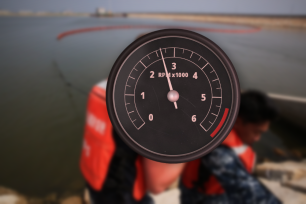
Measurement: 2625 rpm
